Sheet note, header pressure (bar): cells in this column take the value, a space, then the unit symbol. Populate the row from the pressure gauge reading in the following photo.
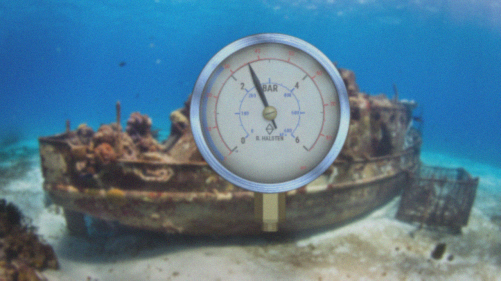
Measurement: 2.5 bar
